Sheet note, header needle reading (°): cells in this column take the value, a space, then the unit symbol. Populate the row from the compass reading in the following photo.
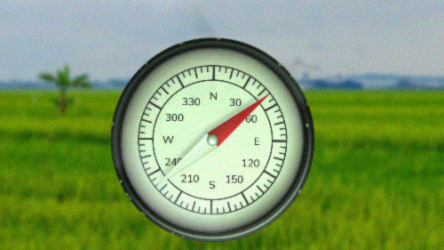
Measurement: 50 °
